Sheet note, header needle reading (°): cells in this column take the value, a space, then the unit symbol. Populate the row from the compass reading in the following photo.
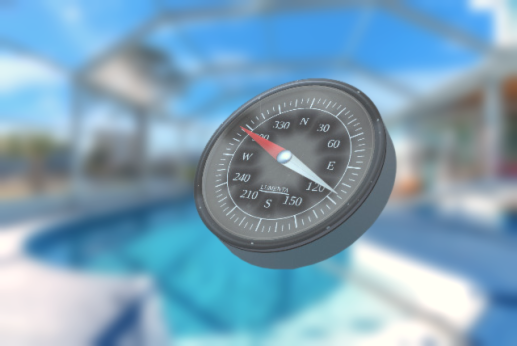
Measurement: 295 °
